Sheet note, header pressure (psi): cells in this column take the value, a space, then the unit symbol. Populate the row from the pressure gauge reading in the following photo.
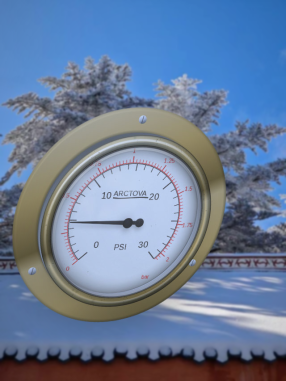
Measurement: 5 psi
